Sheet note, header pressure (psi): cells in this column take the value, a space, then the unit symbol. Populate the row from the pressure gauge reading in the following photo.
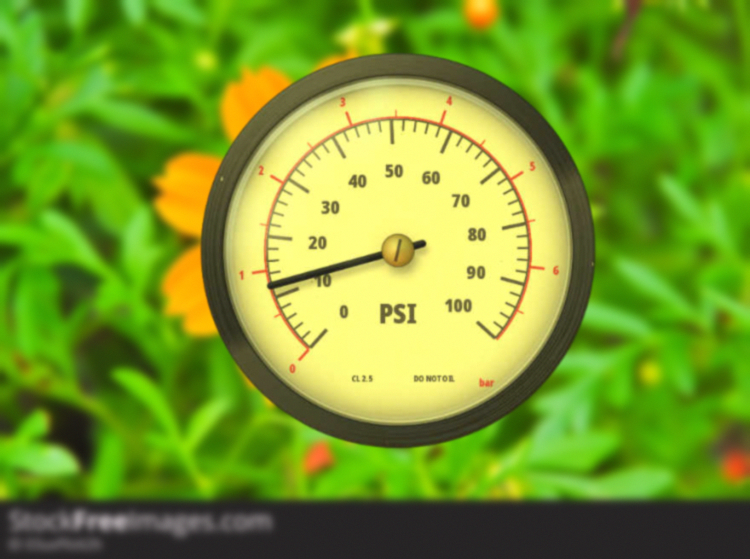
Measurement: 12 psi
